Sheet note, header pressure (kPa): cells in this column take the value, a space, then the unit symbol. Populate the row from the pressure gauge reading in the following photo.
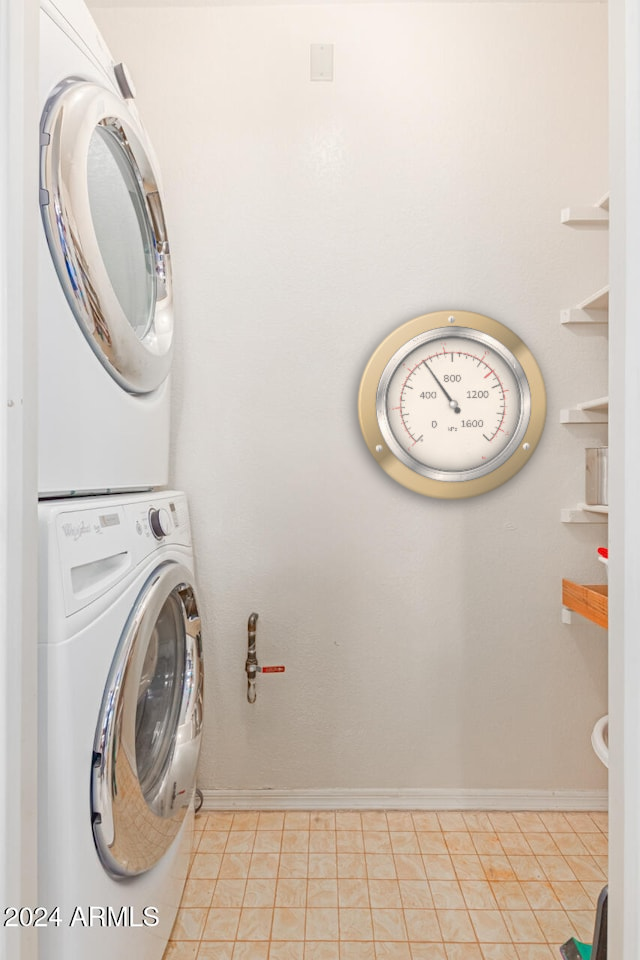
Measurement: 600 kPa
